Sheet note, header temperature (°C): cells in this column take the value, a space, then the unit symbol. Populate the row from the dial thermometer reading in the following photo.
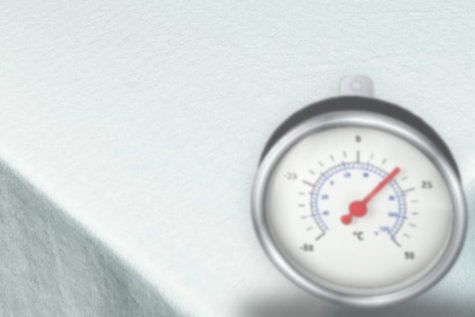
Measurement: 15 °C
